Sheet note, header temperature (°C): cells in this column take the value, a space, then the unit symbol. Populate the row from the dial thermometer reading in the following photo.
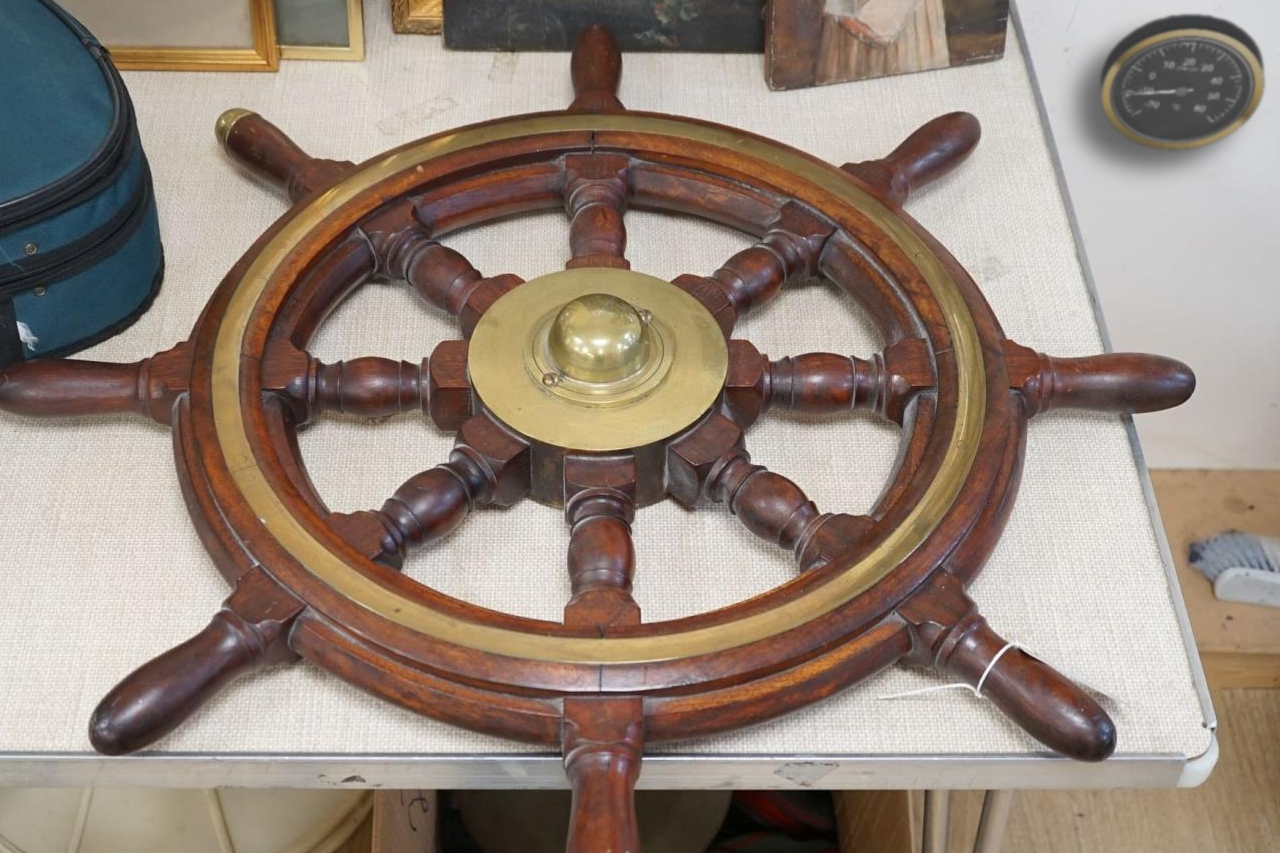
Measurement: -10 °C
